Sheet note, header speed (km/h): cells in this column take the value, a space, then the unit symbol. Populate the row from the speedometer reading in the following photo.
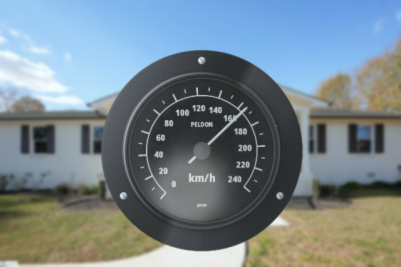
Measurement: 165 km/h
